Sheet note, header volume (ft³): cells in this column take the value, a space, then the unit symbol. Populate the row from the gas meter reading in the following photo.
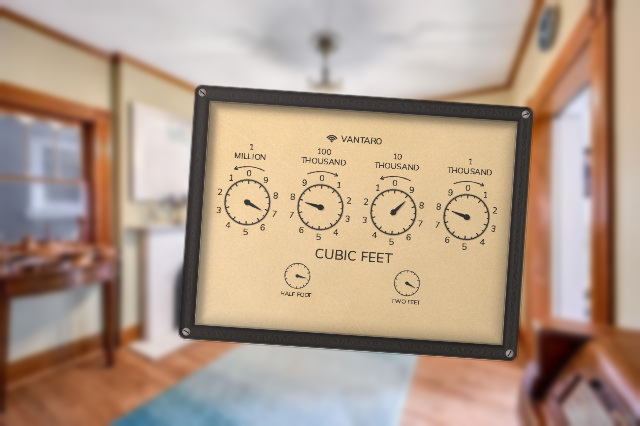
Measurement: 678800 ft³
